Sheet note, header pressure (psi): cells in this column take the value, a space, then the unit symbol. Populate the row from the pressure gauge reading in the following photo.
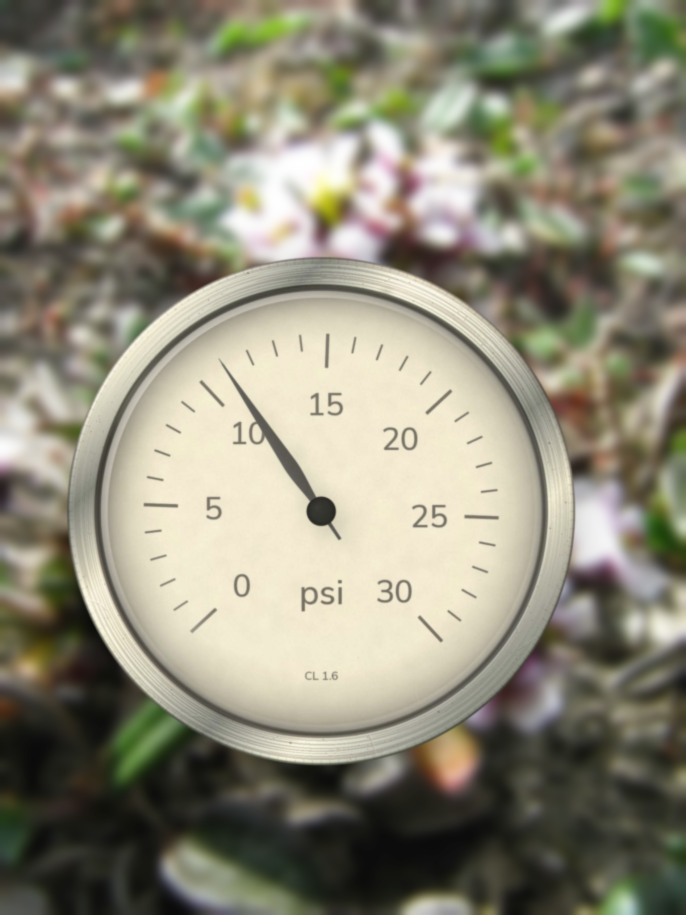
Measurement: 11 psi
